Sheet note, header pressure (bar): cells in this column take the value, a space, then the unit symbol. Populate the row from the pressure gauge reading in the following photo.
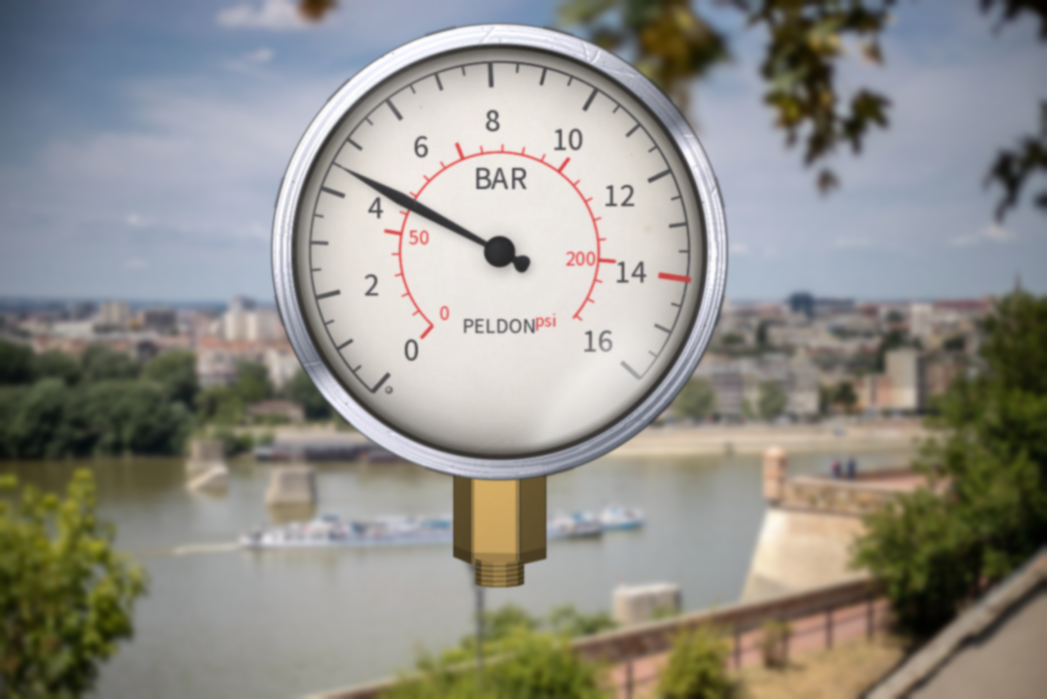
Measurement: 4.5 bar
